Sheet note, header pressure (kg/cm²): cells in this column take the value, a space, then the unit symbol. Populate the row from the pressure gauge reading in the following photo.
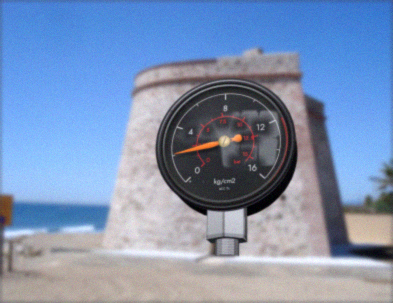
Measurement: 2 kg/cm²
